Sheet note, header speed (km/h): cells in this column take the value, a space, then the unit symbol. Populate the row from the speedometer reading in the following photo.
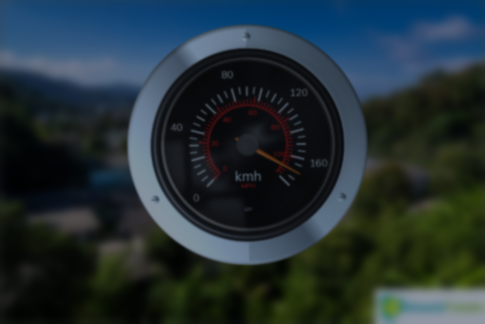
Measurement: 170 km/h
